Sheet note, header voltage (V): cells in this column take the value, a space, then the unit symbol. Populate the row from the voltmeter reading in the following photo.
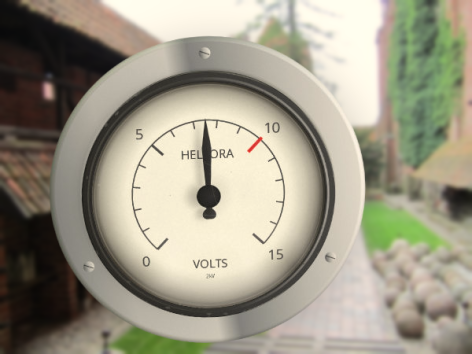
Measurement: 7.5 V
